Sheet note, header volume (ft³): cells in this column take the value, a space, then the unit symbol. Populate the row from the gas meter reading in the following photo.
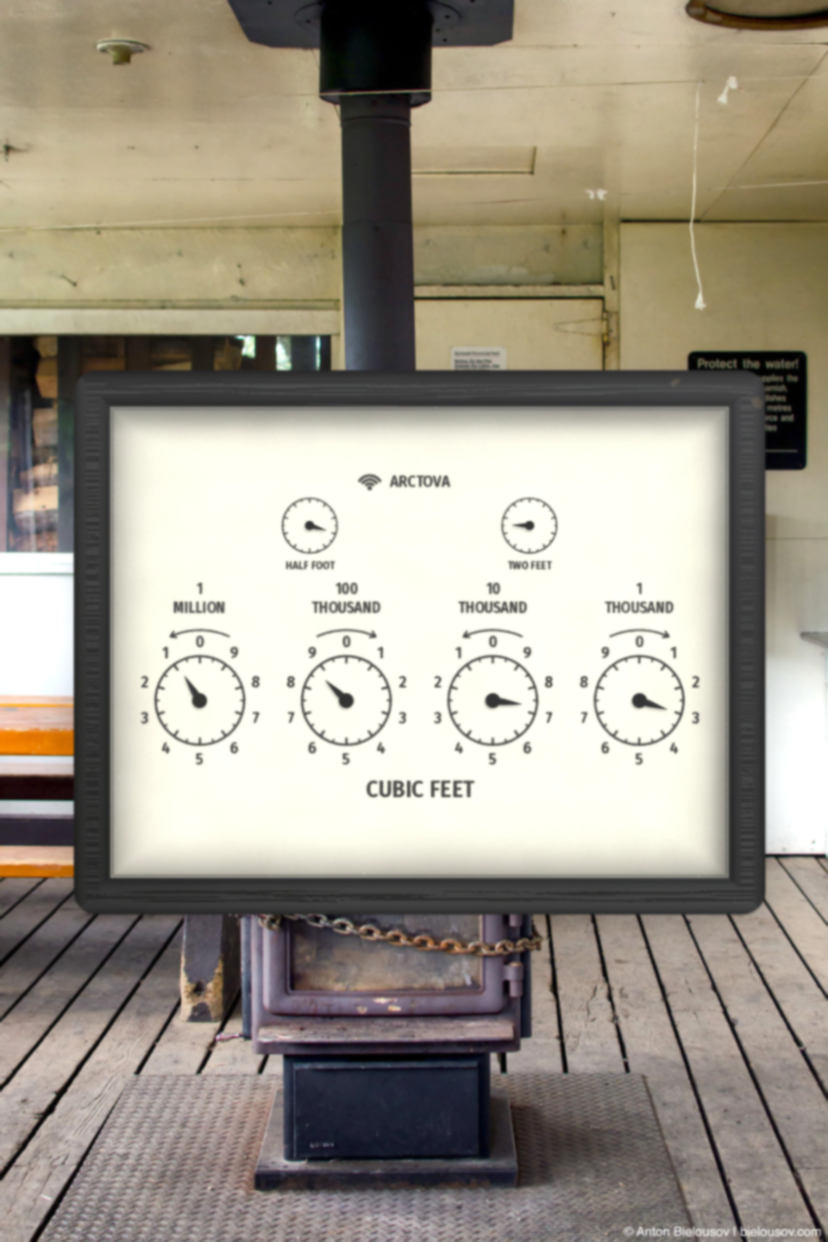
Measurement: 87300 ft³
